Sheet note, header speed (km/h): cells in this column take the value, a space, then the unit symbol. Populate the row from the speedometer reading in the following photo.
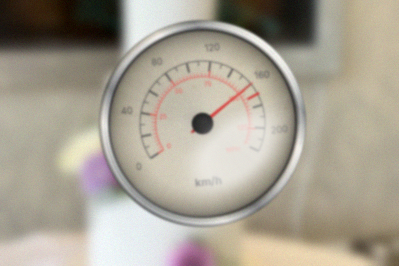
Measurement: 160 km/h
